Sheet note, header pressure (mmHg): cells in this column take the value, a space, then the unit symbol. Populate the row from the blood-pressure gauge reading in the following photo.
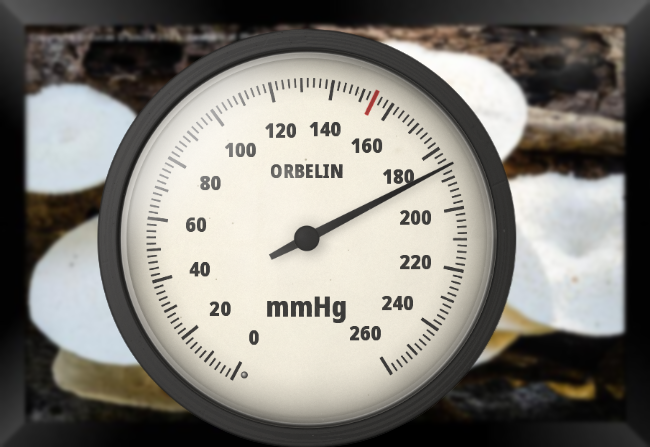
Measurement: 186 mmHg
